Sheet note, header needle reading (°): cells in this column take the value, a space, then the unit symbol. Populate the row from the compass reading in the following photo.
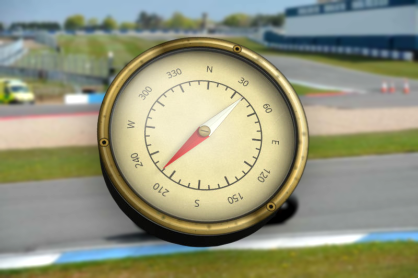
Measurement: 220 °
